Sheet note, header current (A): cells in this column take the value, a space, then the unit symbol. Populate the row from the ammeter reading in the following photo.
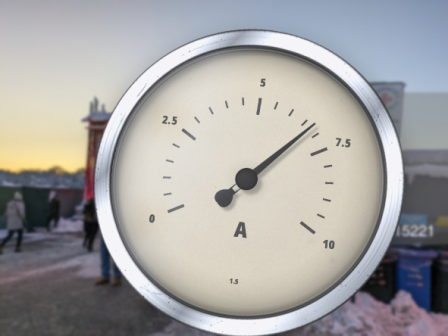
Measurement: 6.75 A
